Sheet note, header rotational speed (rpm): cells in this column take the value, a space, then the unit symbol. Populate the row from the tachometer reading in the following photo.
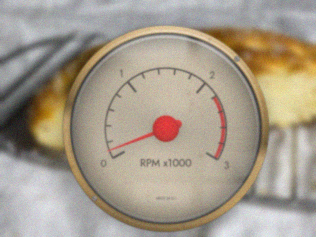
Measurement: 100 rpm
